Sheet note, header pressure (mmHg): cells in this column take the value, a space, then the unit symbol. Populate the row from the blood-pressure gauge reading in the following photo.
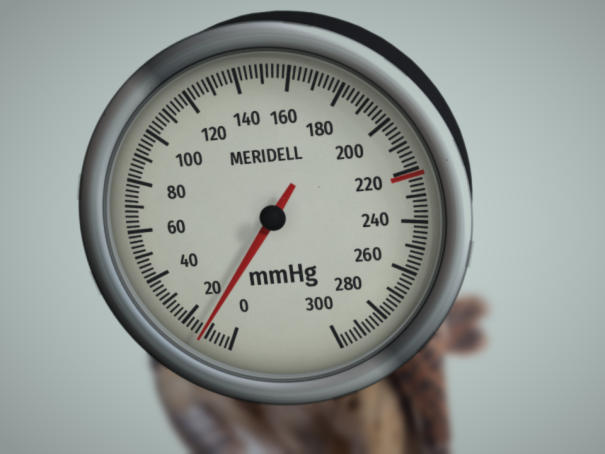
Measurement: 12 mmHg
